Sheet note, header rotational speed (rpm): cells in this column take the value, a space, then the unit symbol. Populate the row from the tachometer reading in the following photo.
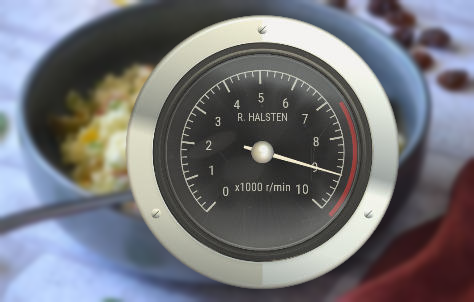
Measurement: 9000 rpm
